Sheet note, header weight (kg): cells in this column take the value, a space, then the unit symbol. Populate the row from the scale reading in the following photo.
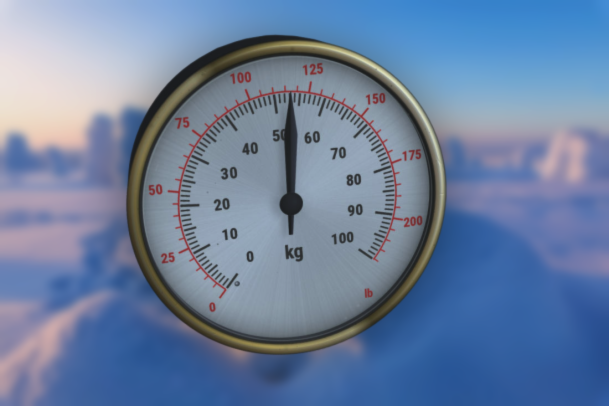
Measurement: 53 kg
